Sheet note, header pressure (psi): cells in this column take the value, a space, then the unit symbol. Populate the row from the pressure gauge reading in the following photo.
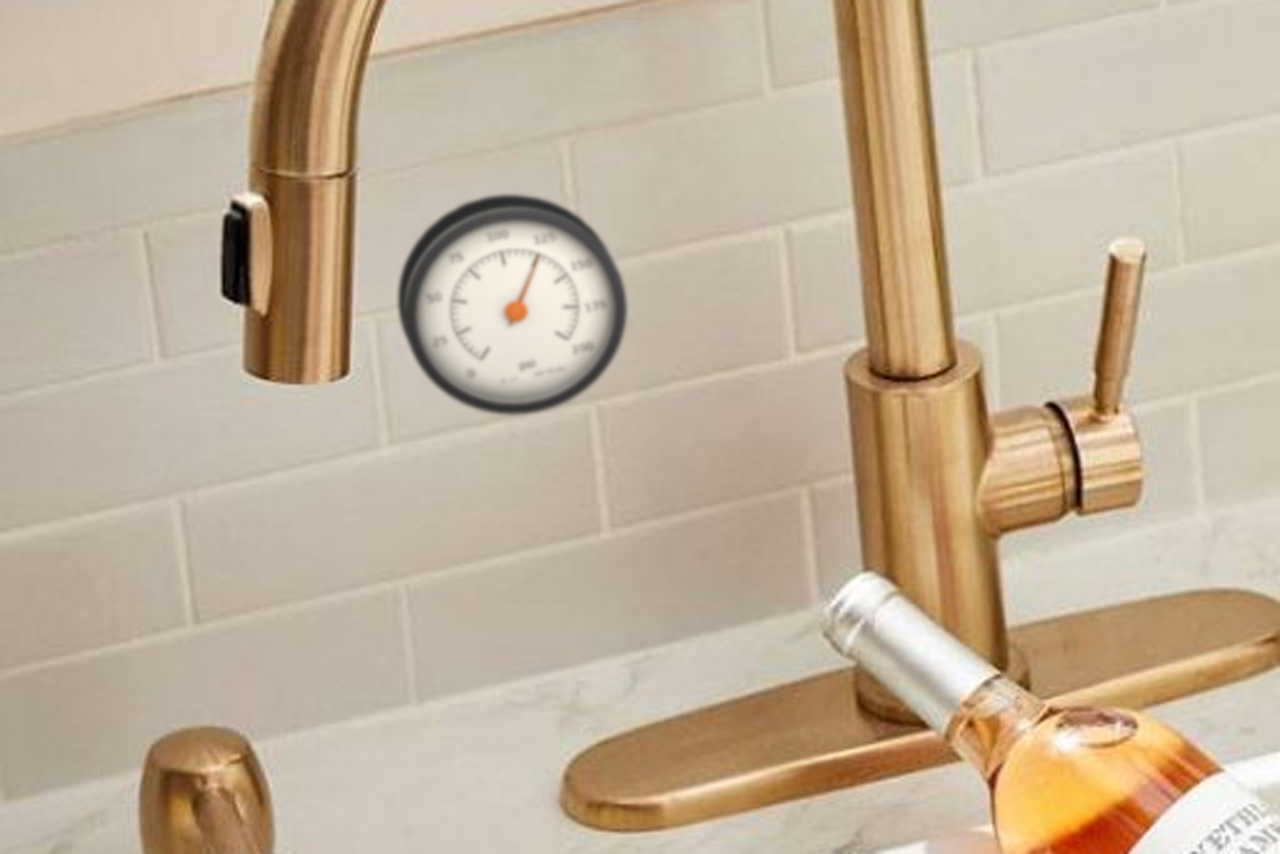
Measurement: 125 psi
